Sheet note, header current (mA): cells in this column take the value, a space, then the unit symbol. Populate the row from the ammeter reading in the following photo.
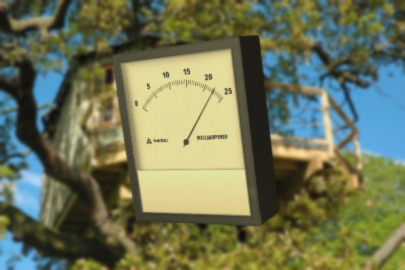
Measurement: 22.5 mA
